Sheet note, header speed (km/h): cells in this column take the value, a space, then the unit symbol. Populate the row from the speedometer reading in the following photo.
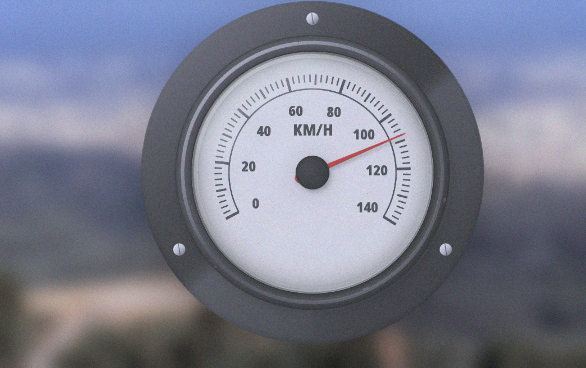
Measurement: 108 km/h
